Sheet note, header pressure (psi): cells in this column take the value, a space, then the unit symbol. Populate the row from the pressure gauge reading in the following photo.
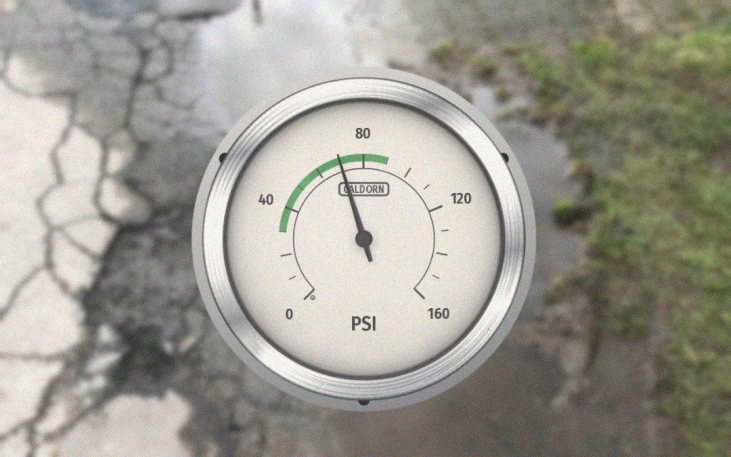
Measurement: 70 psi
